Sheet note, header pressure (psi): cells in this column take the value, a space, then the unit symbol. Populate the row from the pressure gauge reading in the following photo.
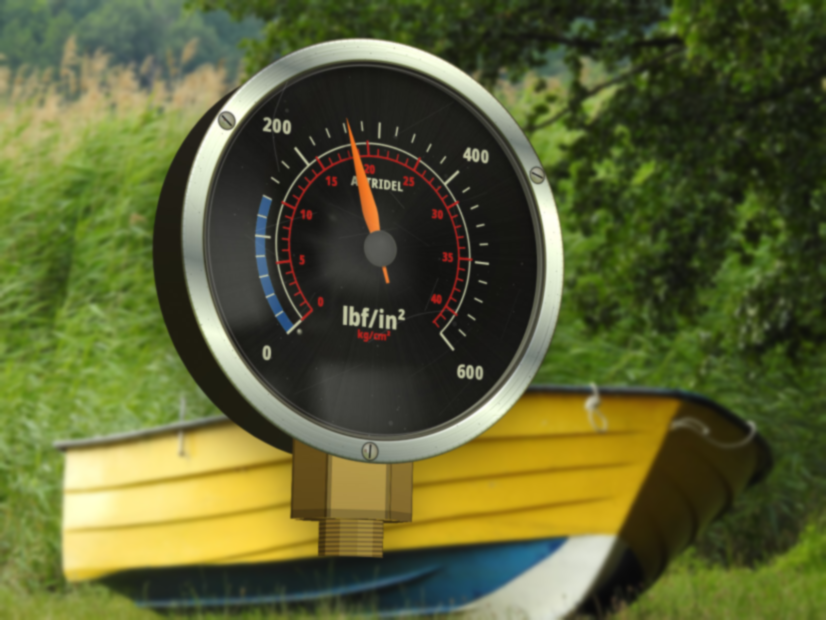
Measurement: 260 psi
